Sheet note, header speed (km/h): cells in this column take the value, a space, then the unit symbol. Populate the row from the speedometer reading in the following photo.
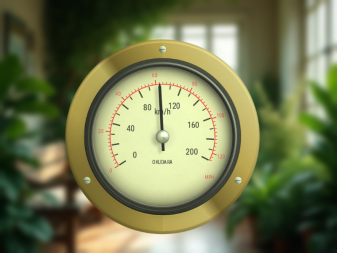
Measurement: 100 km/h
